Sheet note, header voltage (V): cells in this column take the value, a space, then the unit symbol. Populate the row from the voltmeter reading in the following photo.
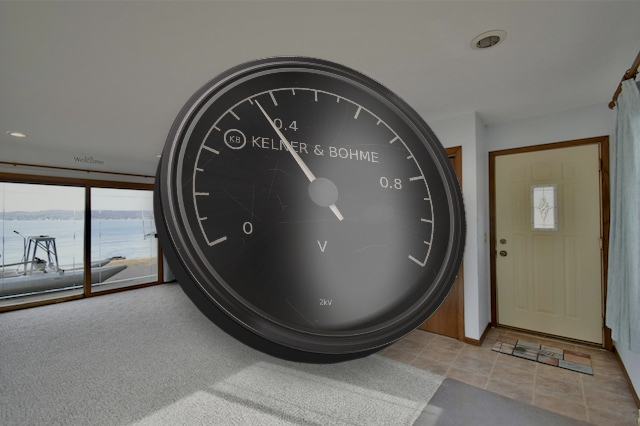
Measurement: 0.35 V
